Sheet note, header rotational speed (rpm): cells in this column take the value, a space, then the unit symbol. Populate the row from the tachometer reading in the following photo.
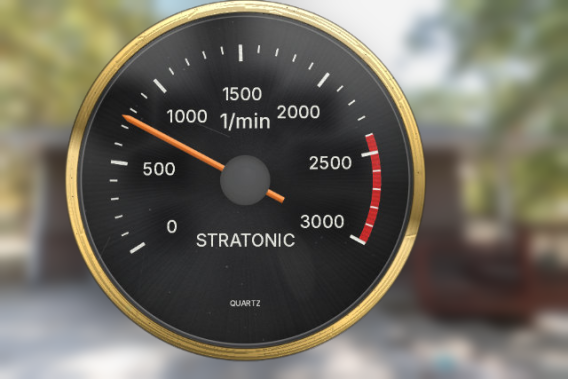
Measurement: 750 rpm
